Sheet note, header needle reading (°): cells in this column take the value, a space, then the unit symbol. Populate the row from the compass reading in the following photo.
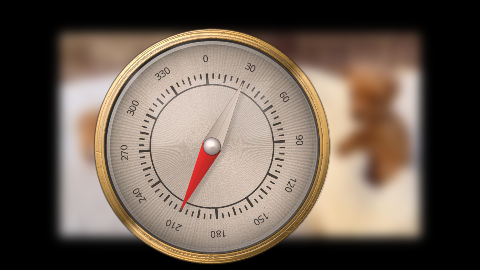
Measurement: 210 °
